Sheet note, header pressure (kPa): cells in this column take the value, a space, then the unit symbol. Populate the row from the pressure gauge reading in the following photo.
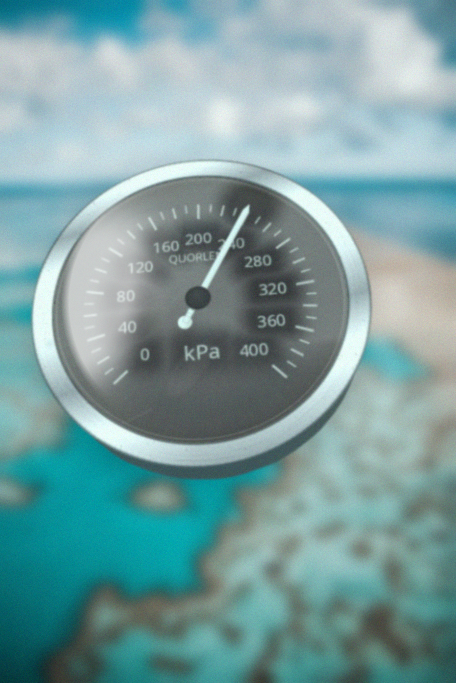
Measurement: 240 kPa
